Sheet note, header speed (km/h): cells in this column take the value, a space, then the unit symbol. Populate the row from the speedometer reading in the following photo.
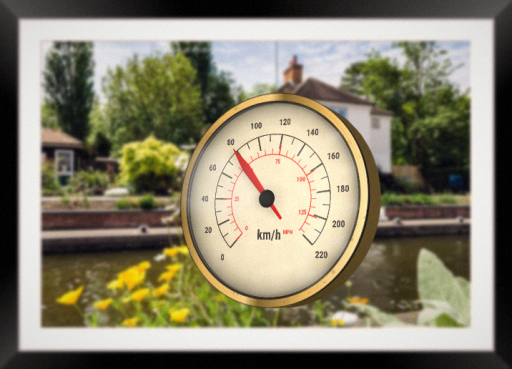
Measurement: 80 km/h
